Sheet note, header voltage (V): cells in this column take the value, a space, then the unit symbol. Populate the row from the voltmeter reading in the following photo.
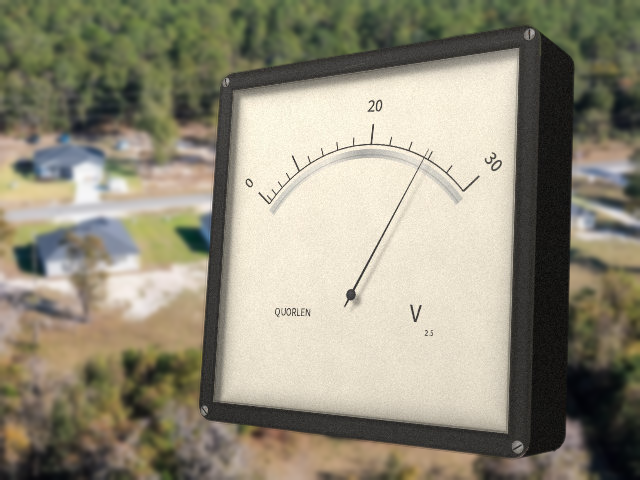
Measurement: 26 V
